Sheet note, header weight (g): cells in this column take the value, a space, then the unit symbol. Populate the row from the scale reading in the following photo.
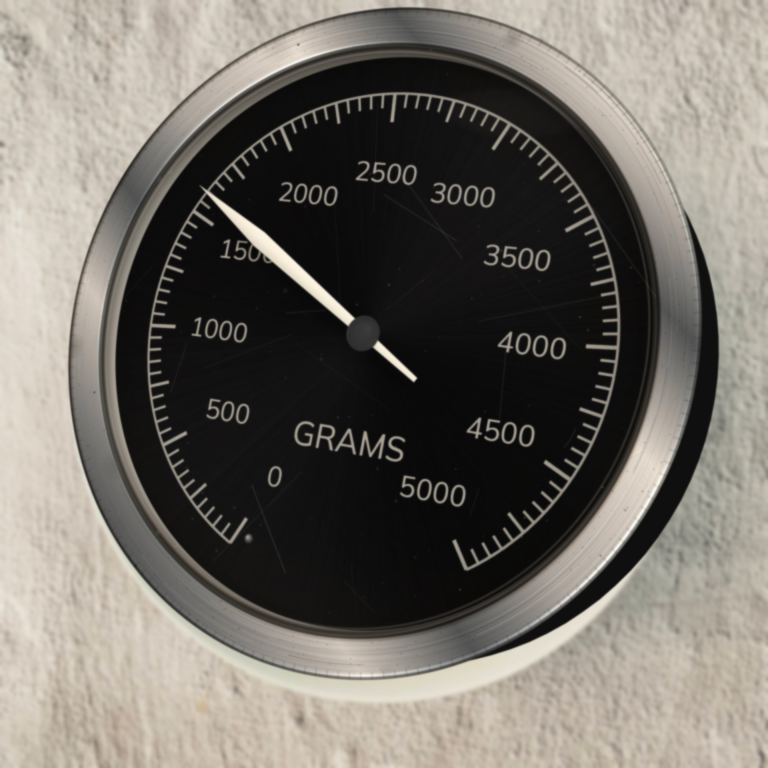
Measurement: 1600 g
